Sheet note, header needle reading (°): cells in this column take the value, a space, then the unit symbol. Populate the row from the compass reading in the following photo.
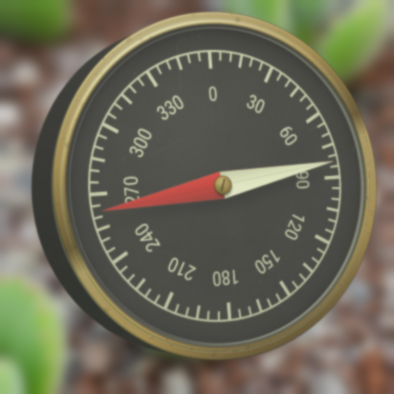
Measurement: 262.5 °
